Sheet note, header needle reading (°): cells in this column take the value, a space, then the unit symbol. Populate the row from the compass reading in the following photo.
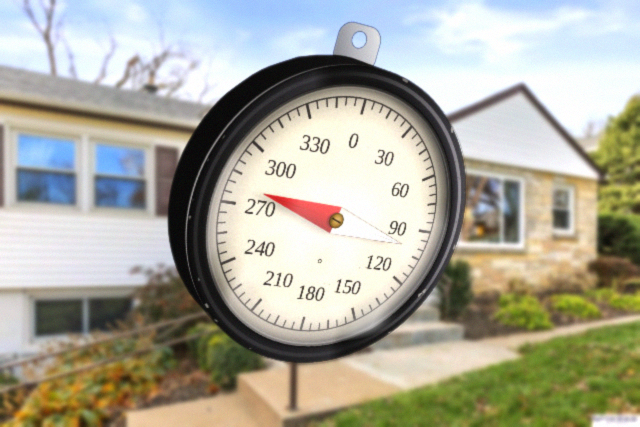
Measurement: 280 °
